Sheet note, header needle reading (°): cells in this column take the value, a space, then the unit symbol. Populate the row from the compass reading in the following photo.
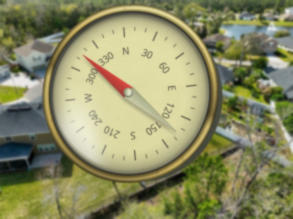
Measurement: 315 °
